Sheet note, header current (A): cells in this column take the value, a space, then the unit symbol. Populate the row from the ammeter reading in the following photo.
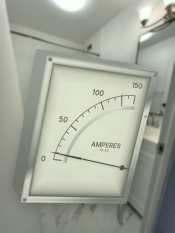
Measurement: 10 A
